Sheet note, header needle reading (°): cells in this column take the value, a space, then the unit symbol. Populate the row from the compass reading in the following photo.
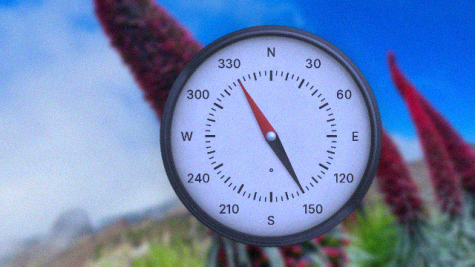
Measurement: 330 °
